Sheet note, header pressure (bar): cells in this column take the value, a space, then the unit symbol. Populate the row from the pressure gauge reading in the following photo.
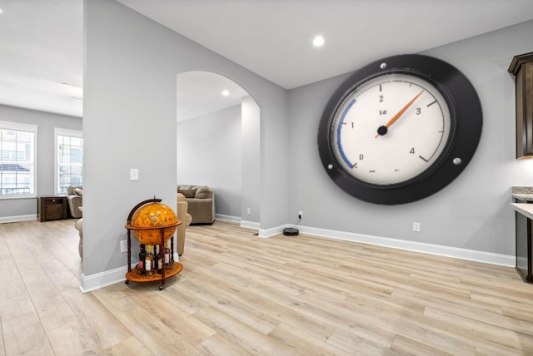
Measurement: 2.75 bar
